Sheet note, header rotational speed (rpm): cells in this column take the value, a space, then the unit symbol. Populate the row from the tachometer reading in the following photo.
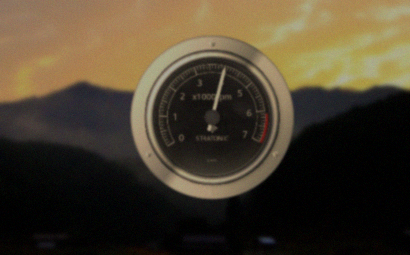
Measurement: 4000 rpm
